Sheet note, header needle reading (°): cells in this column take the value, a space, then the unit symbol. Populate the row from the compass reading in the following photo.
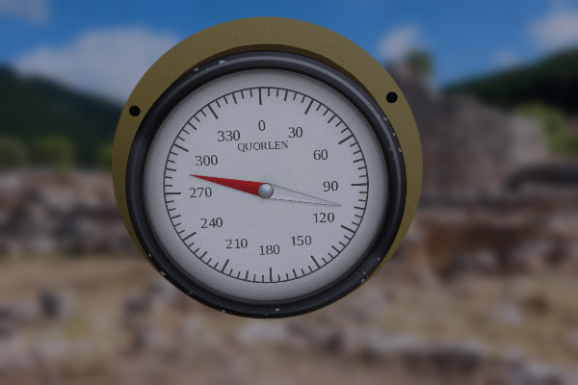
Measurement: 285 °
